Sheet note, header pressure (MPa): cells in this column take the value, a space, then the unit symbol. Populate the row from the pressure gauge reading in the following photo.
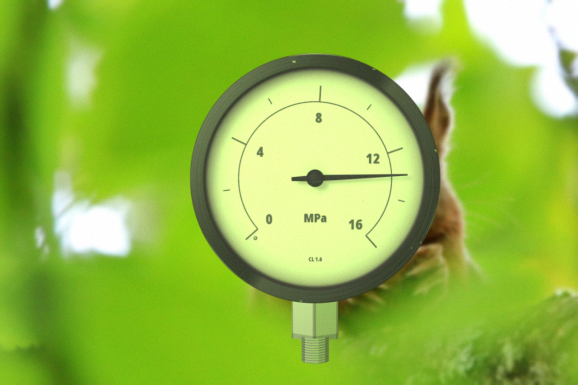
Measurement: 13 MPa
